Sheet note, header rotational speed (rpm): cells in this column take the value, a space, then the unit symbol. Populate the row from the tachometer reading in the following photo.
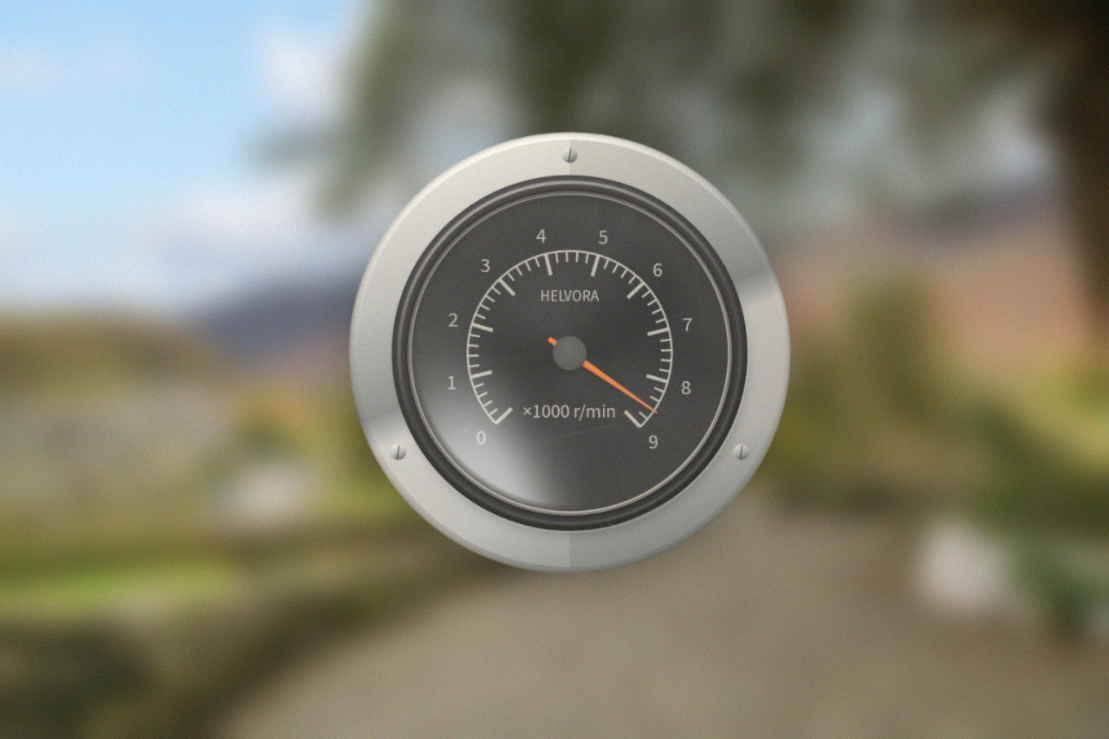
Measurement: 8600 rpm
